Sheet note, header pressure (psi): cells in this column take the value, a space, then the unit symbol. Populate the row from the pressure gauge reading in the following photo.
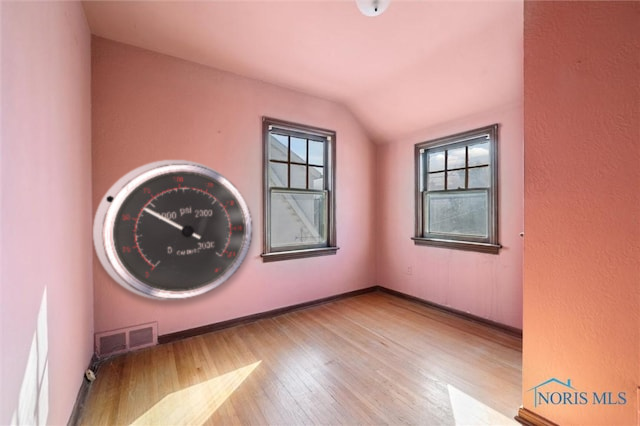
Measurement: 900 psi
